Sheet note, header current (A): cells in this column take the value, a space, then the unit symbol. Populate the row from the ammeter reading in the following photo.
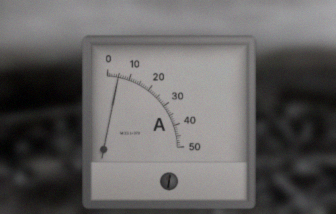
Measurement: 5 A
